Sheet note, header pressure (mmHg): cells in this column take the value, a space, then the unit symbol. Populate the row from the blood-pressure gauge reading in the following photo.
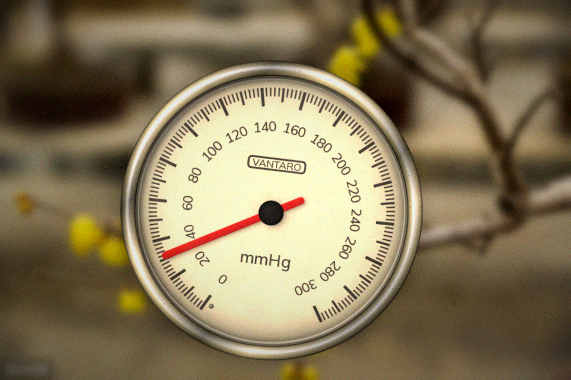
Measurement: 32 mmHg
